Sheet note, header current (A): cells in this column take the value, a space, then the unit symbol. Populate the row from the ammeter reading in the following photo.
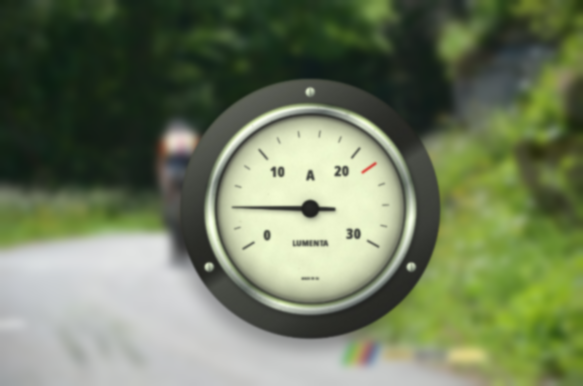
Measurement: 4 A
